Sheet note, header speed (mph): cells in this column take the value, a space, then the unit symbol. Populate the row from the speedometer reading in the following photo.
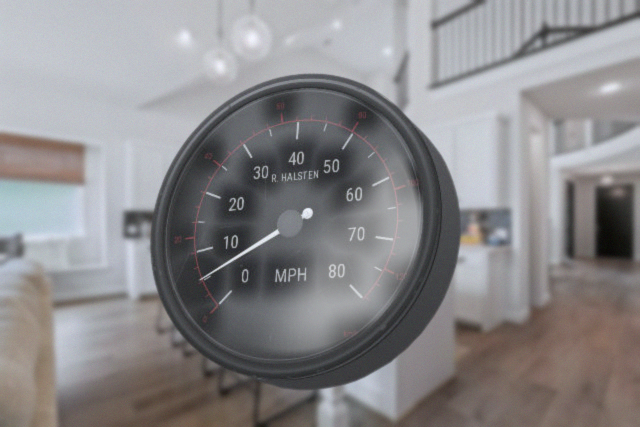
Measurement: 5 mph
